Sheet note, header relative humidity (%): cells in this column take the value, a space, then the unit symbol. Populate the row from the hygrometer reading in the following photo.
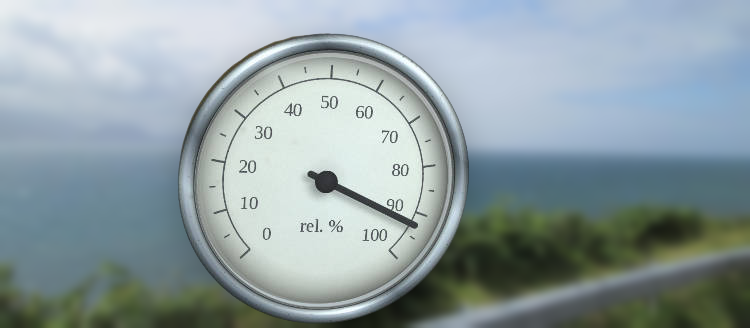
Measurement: 92.5 %
